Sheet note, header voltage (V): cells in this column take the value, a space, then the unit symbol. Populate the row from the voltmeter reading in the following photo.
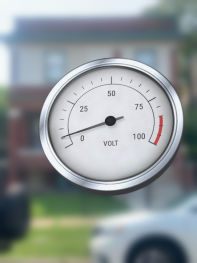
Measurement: 5 V
